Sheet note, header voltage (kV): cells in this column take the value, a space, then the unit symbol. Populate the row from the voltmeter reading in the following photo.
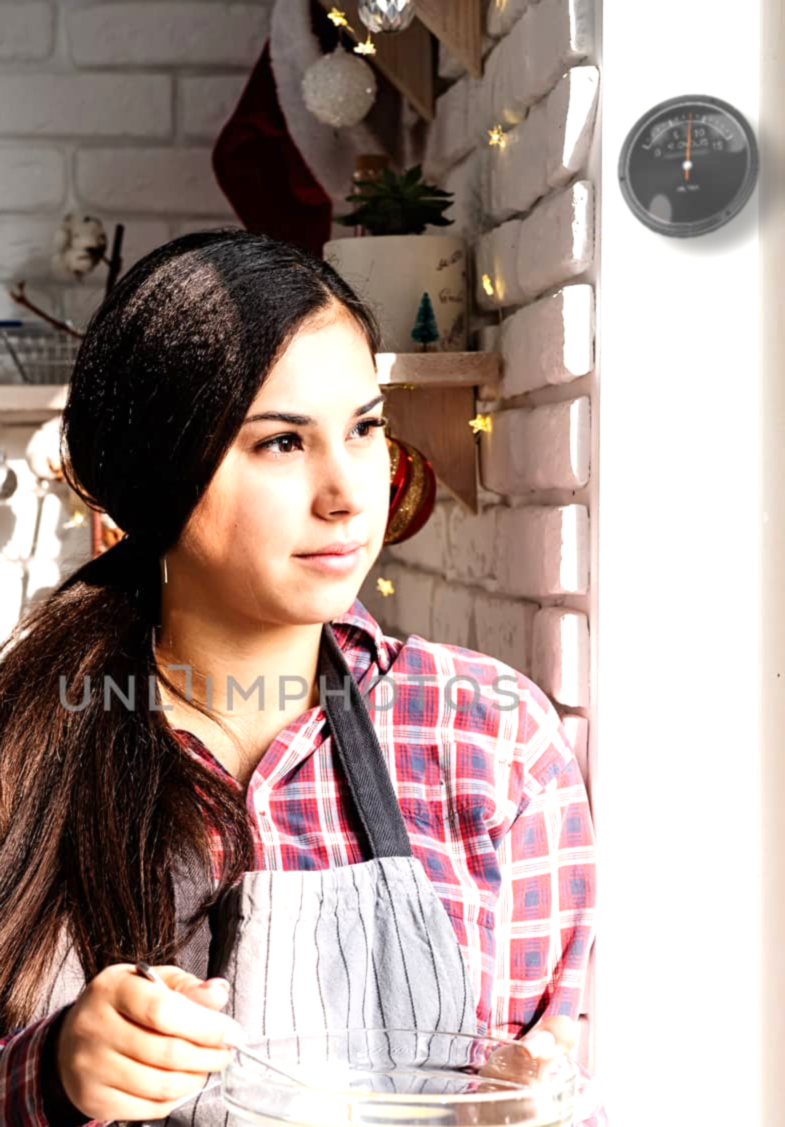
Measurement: 8 kV
